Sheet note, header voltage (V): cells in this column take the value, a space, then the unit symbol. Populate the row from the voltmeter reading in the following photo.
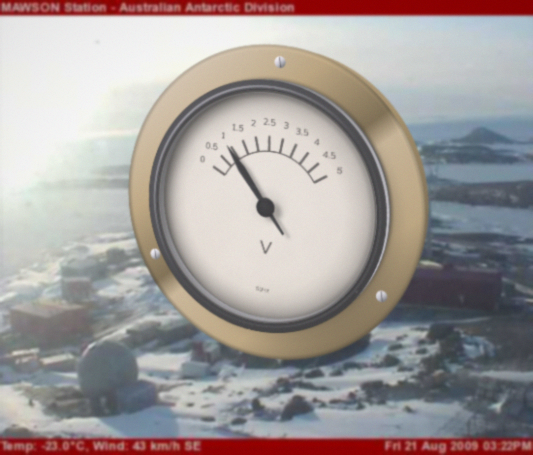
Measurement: 1 V
